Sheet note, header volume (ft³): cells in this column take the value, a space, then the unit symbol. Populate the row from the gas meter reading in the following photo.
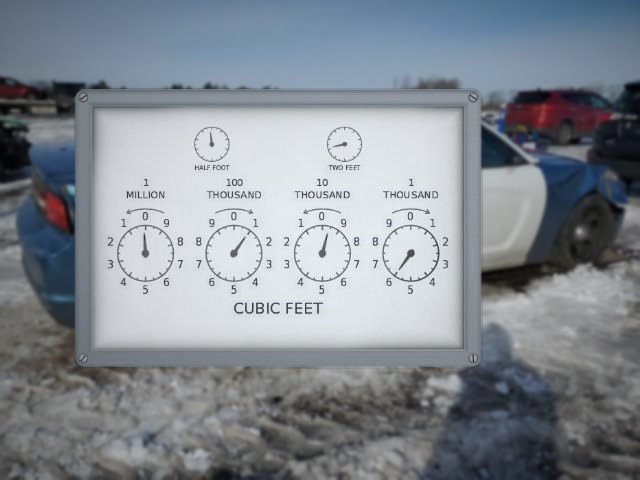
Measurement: 9600 ft³
